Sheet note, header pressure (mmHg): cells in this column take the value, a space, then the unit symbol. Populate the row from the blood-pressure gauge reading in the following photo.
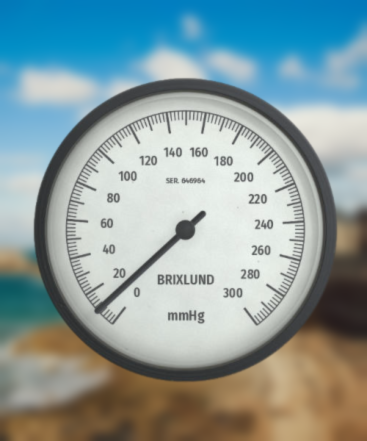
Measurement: 10 mmHg
